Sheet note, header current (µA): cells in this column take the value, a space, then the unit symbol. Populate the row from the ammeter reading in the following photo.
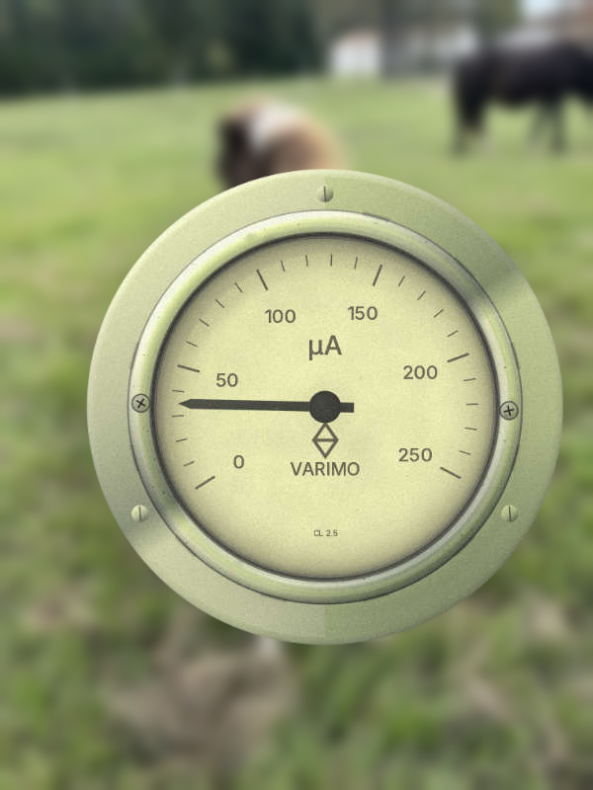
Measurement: 35 µA
